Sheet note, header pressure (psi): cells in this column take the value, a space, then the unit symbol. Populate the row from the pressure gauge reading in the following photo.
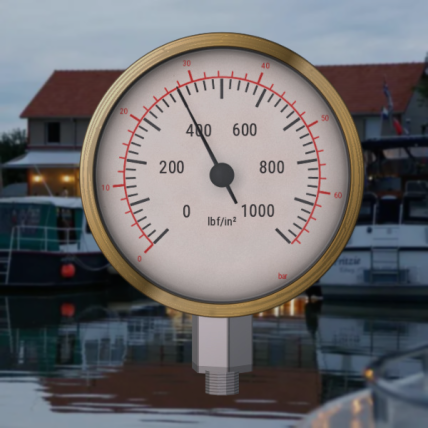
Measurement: 400 psi
